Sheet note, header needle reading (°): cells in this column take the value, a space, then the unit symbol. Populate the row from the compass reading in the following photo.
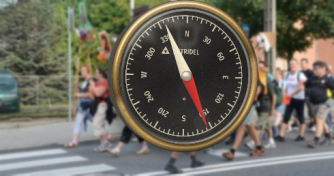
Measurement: 155 °
